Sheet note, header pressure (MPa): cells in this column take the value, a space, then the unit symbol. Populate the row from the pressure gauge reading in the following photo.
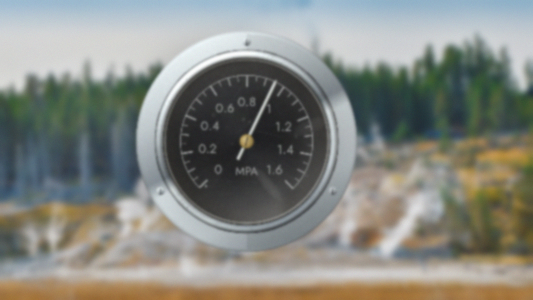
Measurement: 0.95 MPa
